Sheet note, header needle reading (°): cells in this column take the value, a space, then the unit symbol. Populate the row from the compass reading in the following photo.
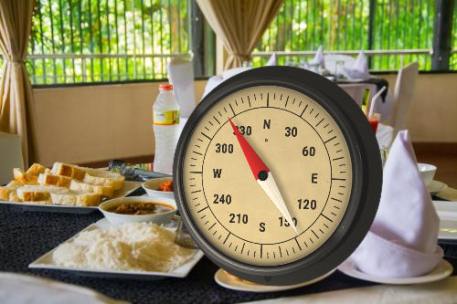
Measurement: 325 °
